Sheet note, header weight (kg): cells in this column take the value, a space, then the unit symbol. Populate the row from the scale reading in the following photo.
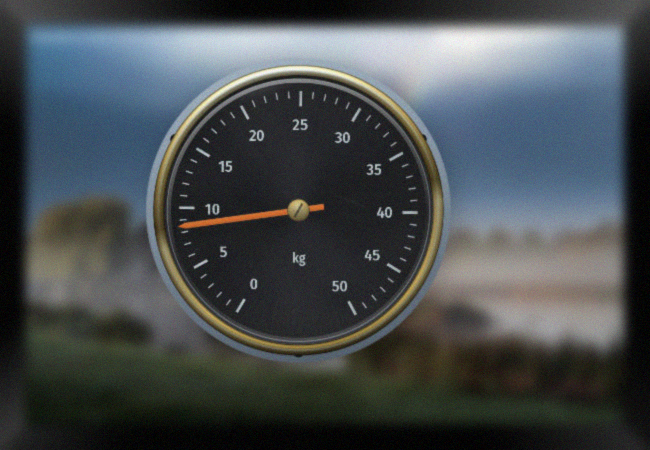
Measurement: 8.5 kg
